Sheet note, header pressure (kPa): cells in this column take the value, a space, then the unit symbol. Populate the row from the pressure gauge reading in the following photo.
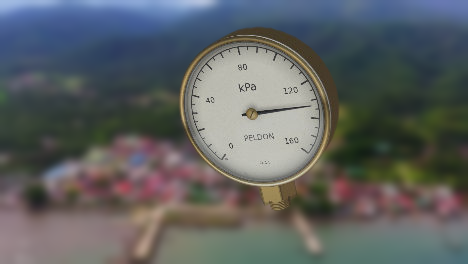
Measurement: 132.5 kPa
